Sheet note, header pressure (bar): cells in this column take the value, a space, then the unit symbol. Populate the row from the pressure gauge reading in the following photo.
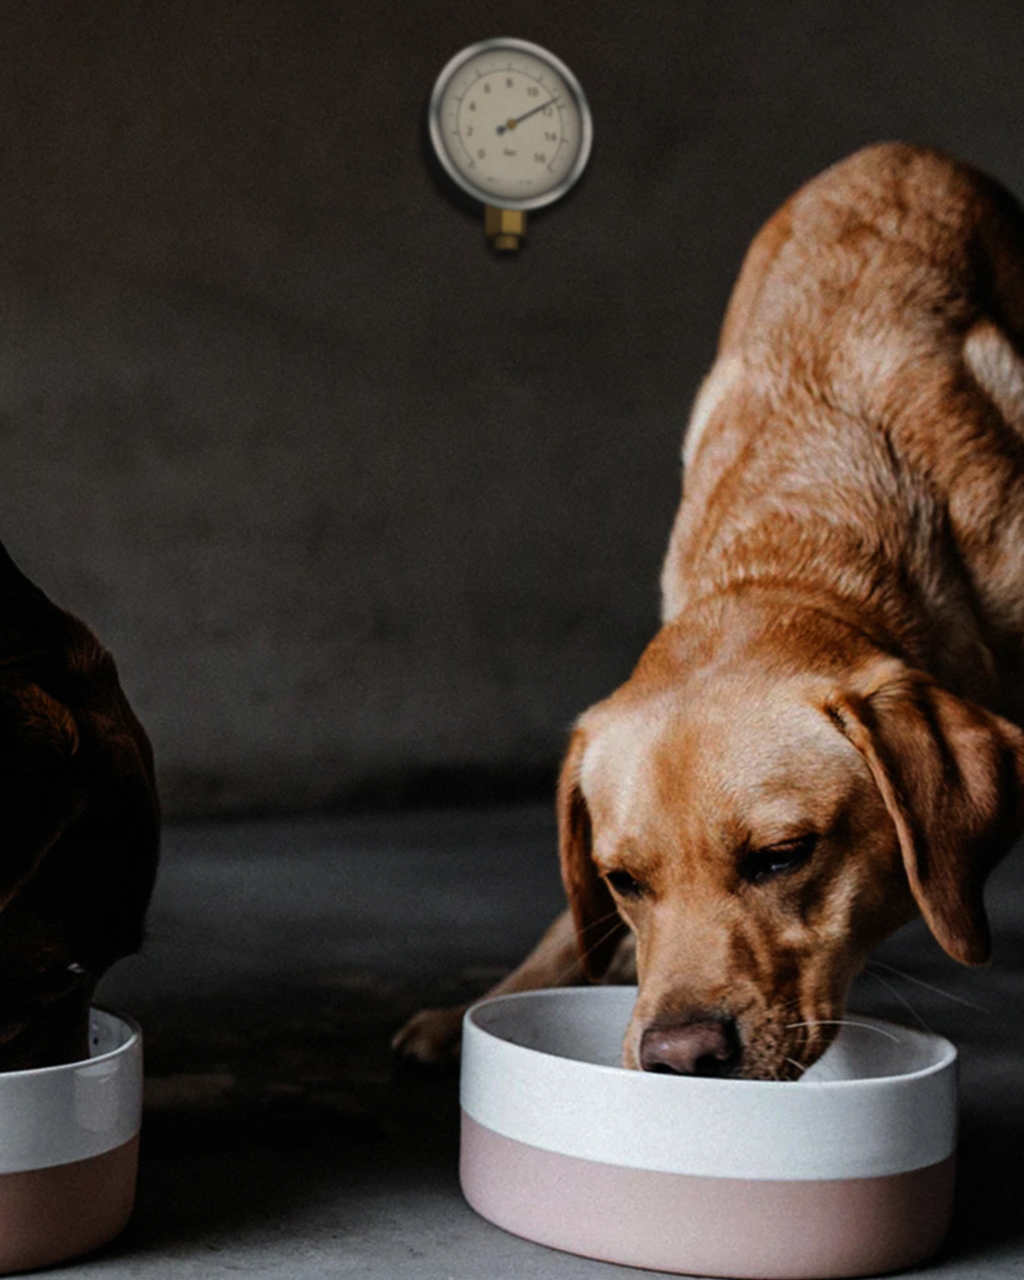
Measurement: 11.5 bar
